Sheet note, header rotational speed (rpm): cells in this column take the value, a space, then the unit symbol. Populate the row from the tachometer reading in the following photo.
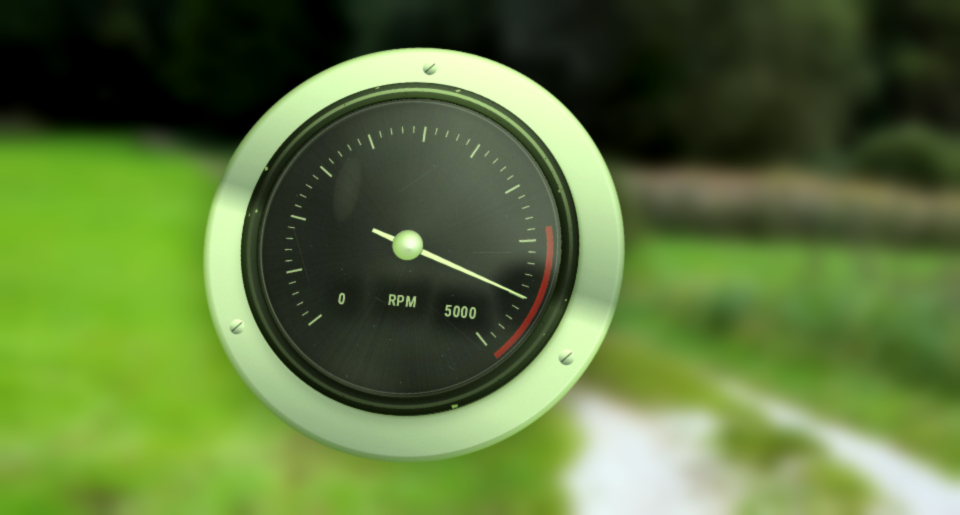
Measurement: 4500 rpm
